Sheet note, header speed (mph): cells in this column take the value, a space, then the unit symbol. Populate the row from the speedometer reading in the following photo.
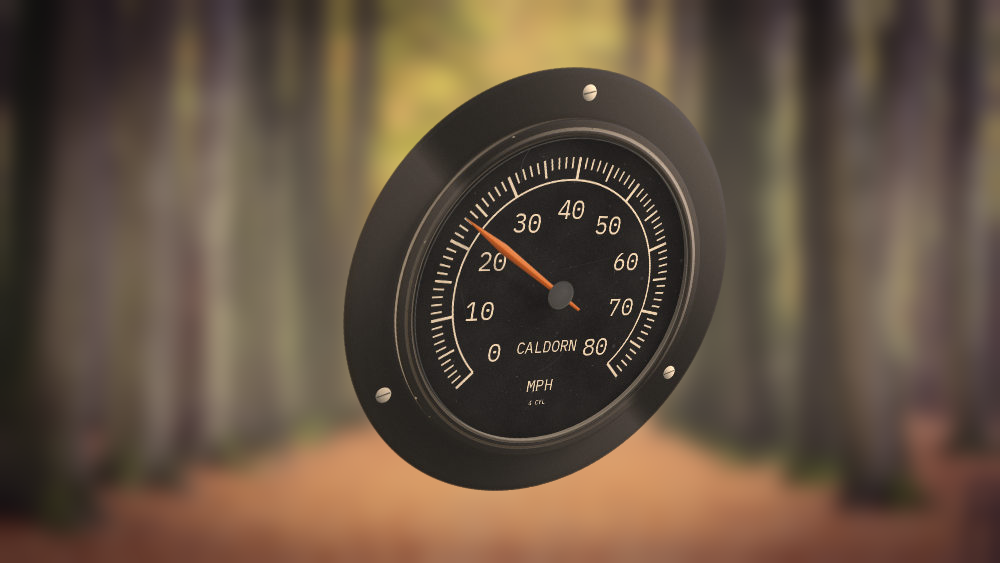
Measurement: 23 mph
